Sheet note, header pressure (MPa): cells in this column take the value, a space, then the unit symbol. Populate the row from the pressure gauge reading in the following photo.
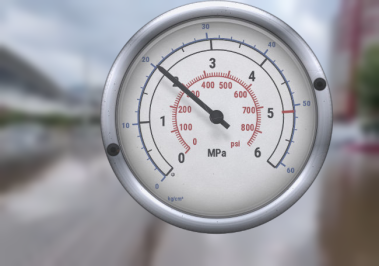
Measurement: 2 MPa
